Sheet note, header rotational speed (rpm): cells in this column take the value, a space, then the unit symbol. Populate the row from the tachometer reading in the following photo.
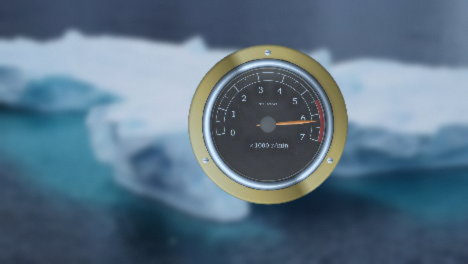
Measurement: 6250 rpm
